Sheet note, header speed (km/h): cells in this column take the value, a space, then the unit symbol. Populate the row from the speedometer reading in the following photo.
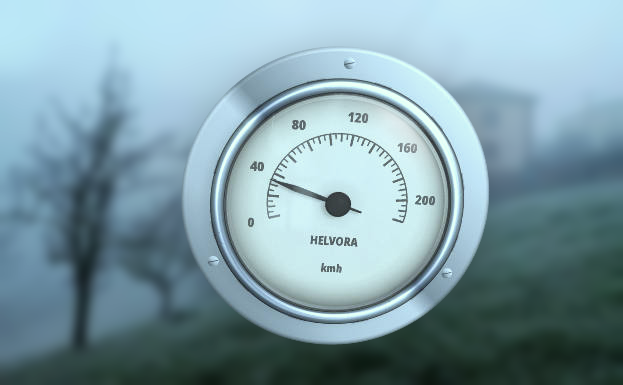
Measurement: 35 km/h
